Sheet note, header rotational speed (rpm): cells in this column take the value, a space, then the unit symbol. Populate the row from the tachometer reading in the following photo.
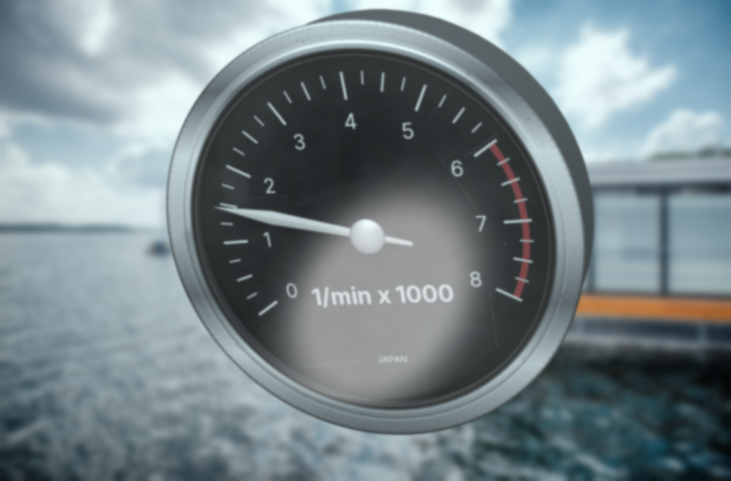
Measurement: 1500 rpm
